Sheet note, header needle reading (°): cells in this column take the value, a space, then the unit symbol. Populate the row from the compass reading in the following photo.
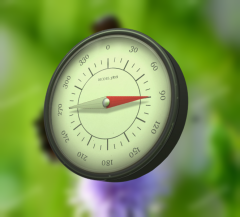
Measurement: 90 °
